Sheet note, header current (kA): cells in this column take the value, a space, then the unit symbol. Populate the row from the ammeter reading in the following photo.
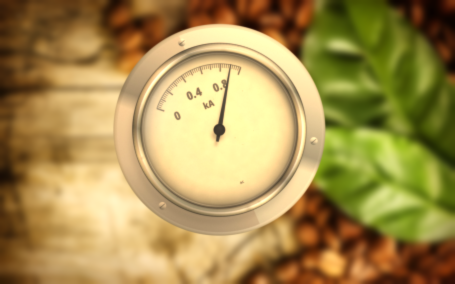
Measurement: 0.9 kA
